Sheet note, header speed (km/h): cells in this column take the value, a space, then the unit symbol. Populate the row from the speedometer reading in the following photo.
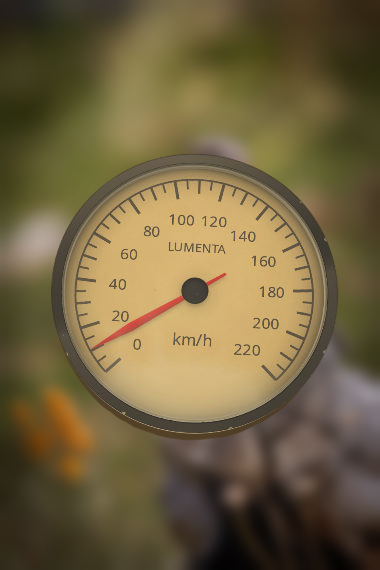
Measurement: 10 km/h
